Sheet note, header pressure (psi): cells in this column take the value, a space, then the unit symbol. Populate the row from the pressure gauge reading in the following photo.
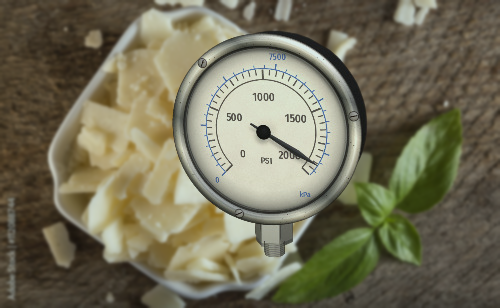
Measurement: 1900 psi
